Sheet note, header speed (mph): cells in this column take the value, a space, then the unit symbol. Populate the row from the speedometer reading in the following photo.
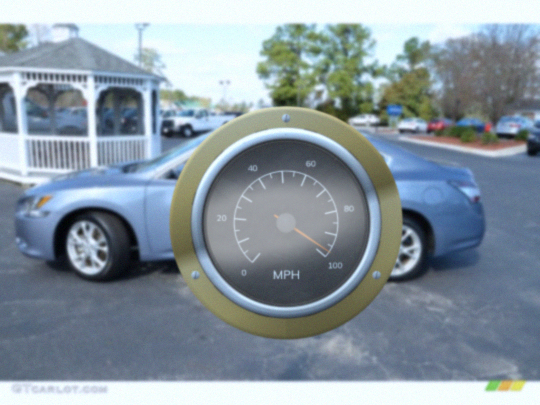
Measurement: 97.5 mph
